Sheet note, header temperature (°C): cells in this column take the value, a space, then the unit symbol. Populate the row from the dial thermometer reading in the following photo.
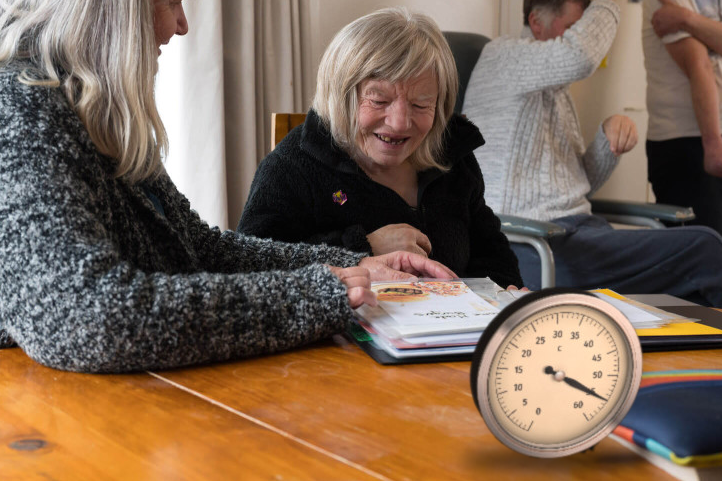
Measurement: 55 °C
